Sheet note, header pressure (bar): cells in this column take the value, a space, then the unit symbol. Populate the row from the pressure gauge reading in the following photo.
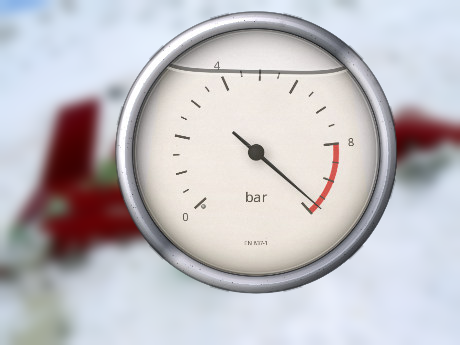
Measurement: 9.75 bar
